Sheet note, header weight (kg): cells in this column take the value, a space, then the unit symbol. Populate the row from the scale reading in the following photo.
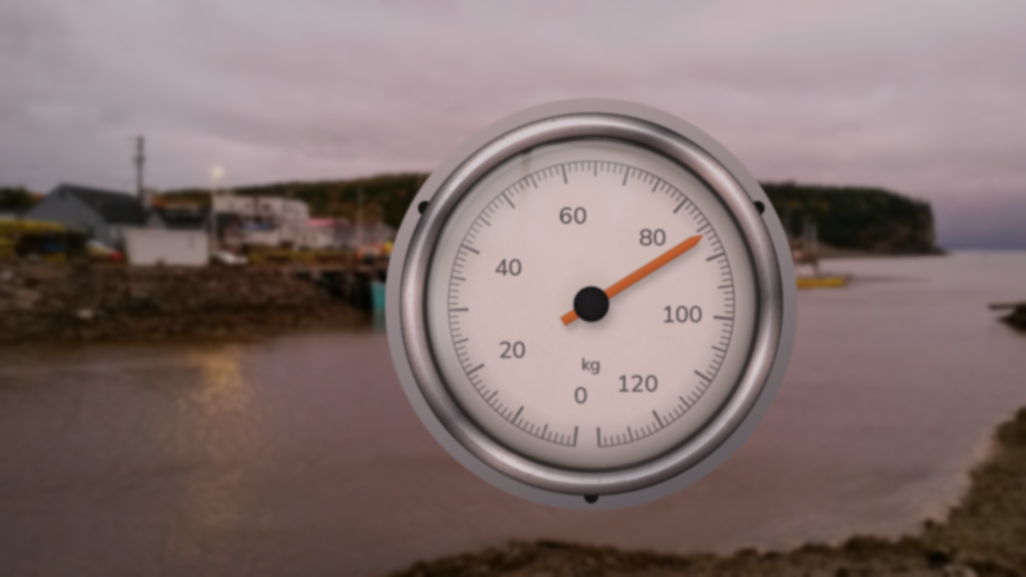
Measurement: 86 kg
